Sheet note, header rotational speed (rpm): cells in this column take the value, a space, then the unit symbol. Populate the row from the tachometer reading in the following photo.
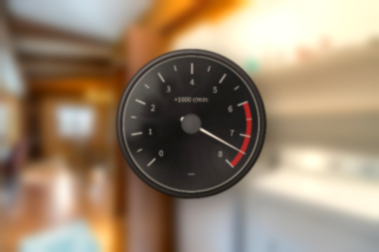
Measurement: 7500 rpm
